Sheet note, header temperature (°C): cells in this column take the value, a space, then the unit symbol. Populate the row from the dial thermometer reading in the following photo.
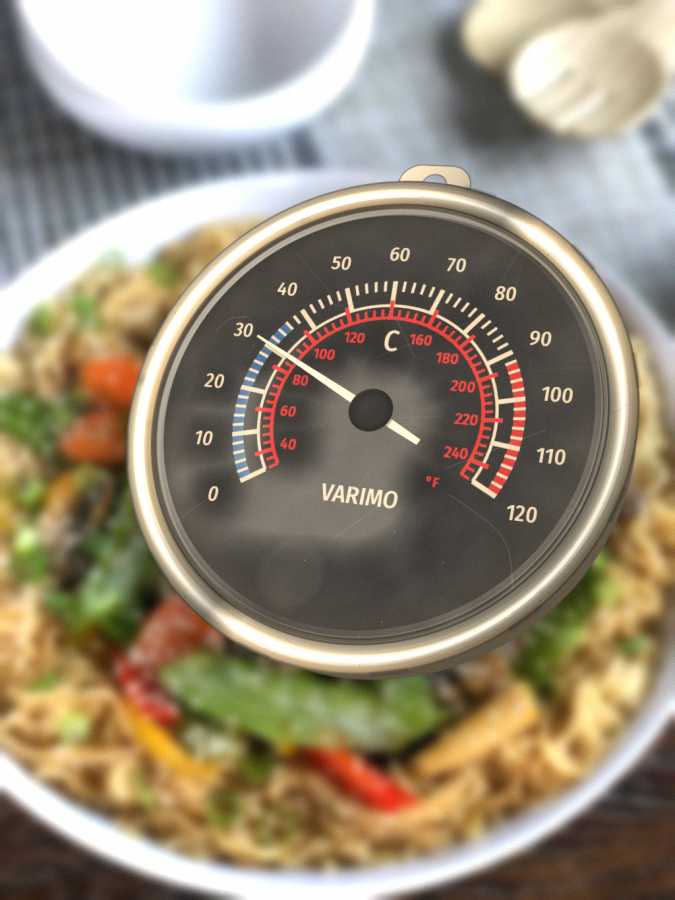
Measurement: 30 °C
